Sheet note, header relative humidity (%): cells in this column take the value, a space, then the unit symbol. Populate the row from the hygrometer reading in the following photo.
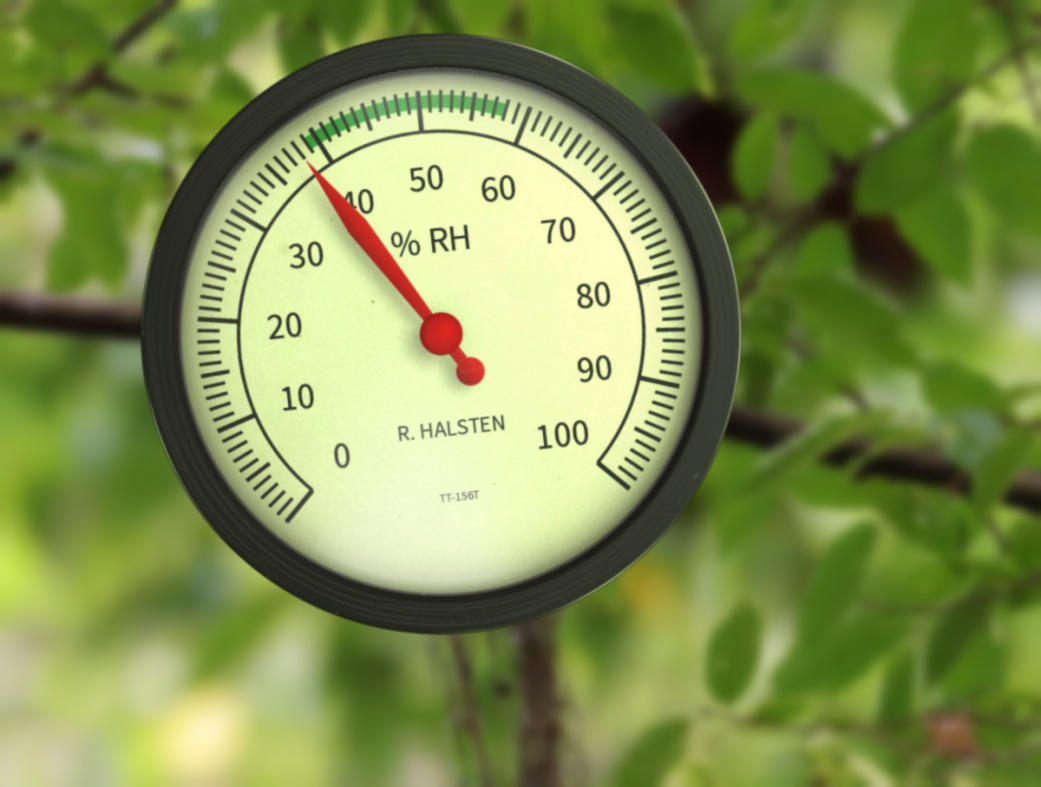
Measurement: 38 %
